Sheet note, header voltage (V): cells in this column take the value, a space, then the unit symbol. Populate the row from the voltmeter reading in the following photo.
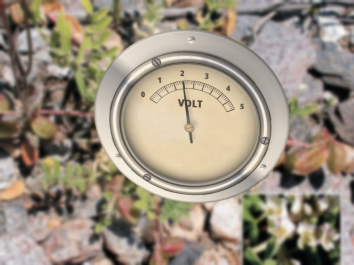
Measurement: 2 V
